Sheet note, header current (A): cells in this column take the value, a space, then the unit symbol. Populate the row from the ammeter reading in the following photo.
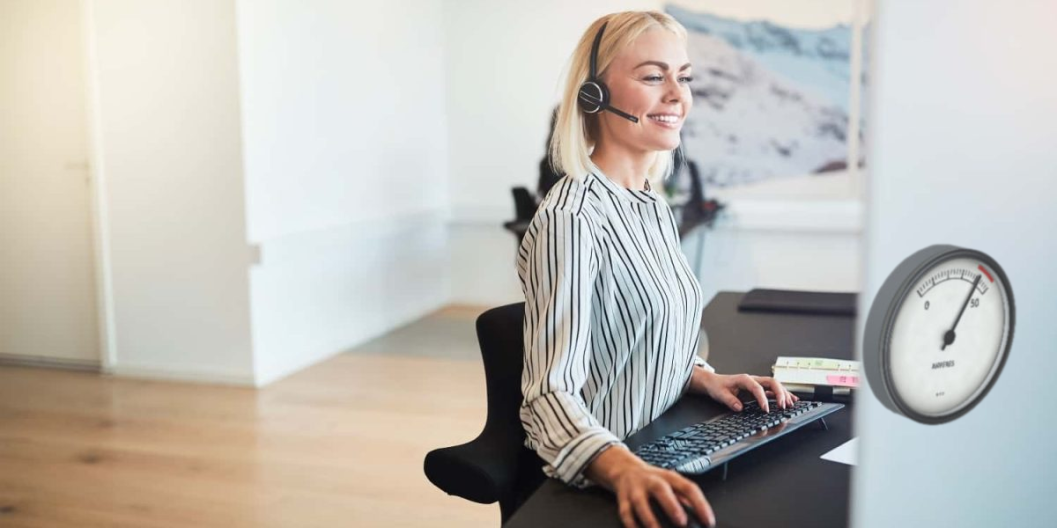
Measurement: 40 A
